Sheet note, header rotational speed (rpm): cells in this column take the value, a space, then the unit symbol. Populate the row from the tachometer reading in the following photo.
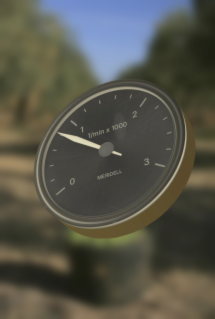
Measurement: 800 rpm
